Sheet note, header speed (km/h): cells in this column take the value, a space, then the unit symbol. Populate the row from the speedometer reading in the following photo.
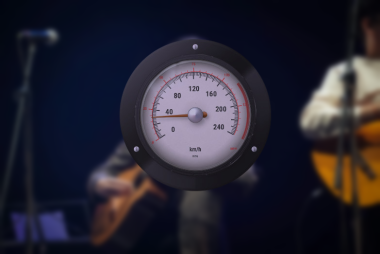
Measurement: 30 km/h
